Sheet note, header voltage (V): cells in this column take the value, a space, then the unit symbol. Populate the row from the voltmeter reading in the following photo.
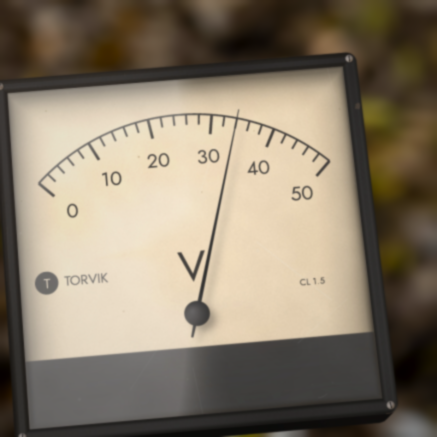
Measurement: 34 V
